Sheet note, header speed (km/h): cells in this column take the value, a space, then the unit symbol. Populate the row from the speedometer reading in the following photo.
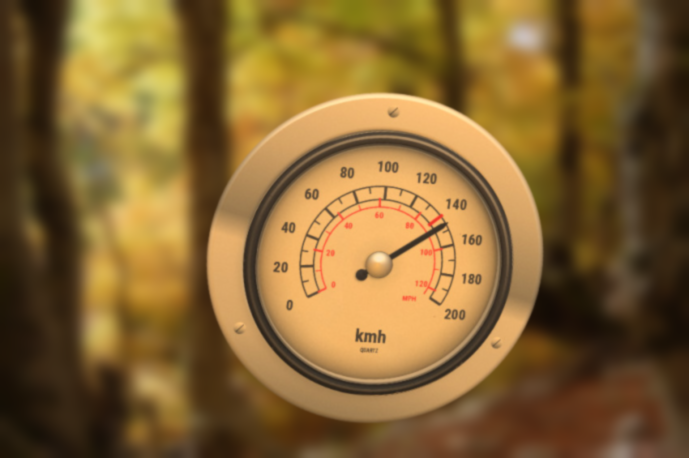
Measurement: 145 km/h
